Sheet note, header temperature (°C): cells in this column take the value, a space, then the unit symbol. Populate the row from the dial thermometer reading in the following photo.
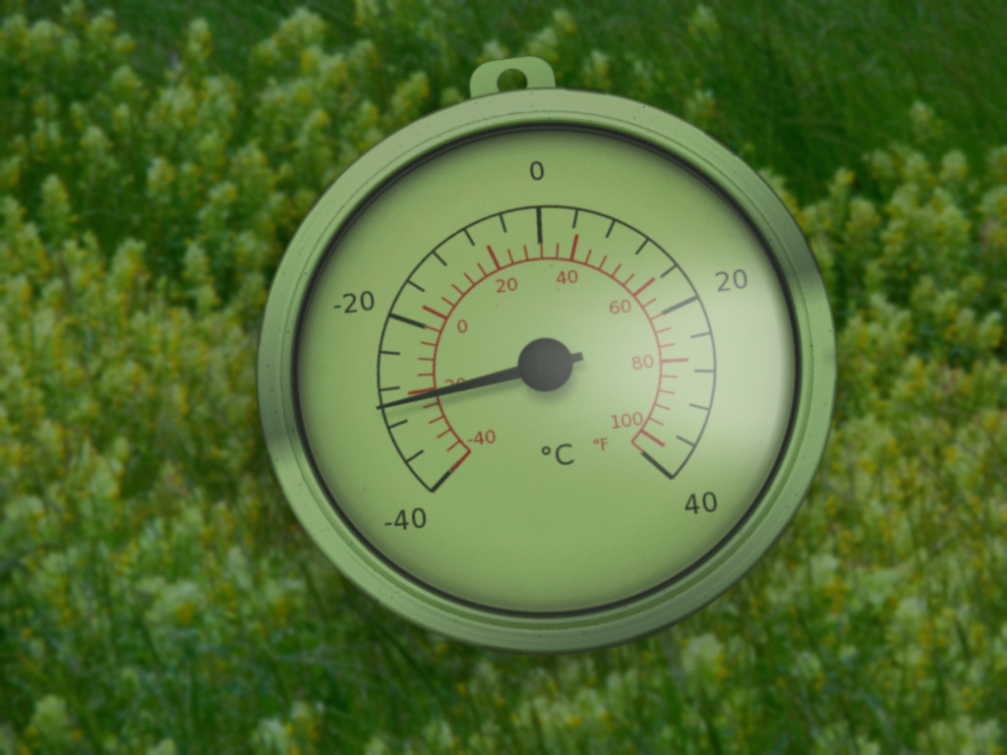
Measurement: -30 °C
